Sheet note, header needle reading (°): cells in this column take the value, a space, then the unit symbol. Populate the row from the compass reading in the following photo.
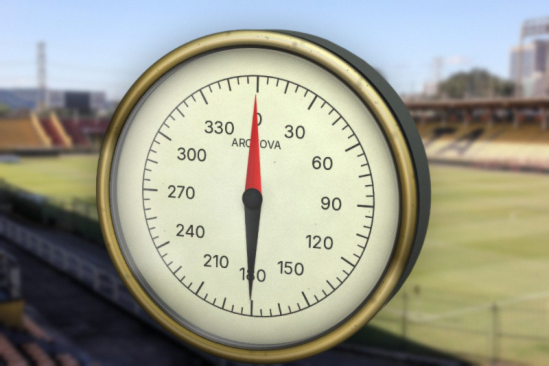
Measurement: 0 °
